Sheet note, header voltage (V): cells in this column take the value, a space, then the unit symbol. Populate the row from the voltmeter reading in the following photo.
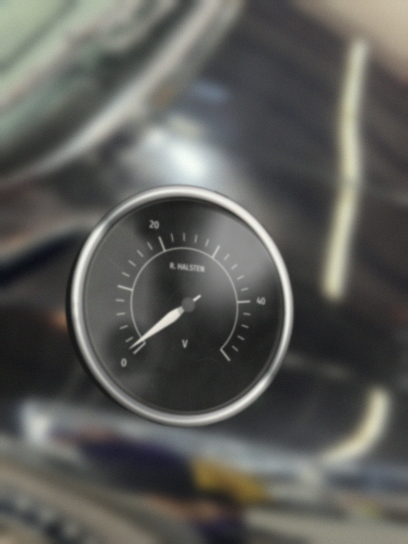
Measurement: 1 V
